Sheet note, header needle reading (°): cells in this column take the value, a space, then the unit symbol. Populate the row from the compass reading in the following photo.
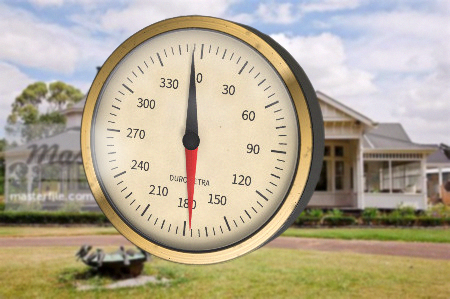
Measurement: 175 °
